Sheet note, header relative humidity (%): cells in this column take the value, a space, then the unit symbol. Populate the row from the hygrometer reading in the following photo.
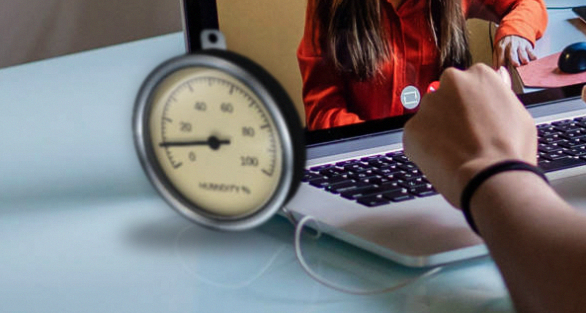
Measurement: 10 %
